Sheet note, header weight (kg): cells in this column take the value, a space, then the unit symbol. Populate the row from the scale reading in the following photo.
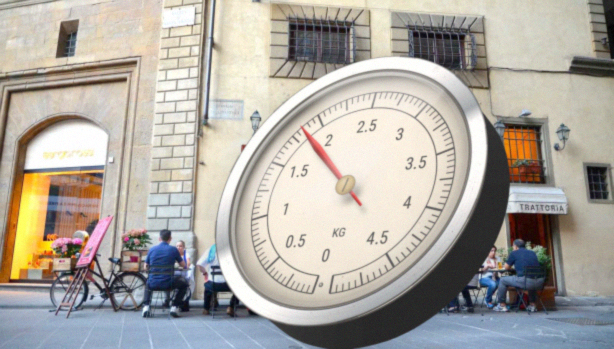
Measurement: 1.85 kg
